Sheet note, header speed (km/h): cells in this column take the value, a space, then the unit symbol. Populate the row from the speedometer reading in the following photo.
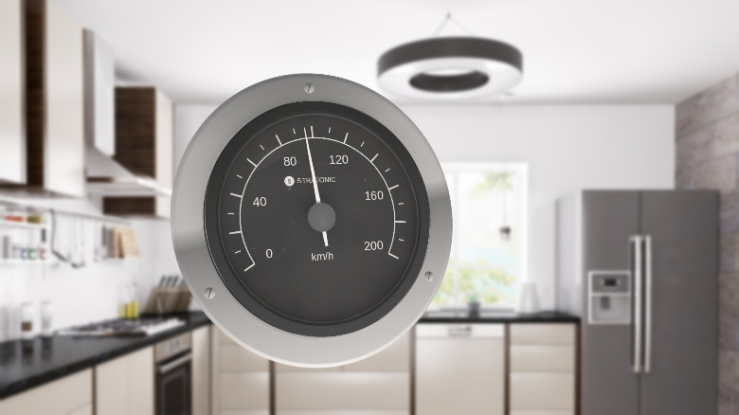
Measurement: 95 km/h
